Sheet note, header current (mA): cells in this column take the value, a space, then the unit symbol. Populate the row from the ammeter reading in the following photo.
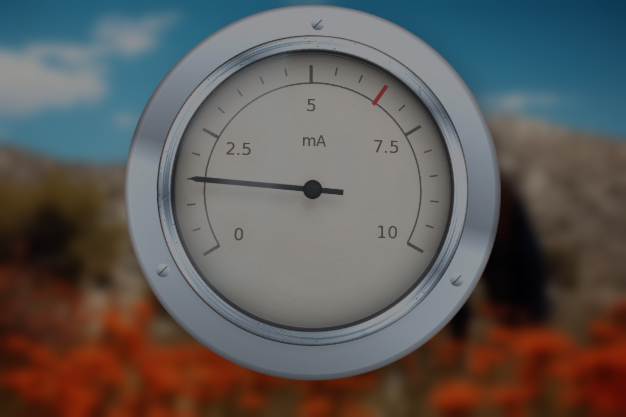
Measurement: 1.5 mA
